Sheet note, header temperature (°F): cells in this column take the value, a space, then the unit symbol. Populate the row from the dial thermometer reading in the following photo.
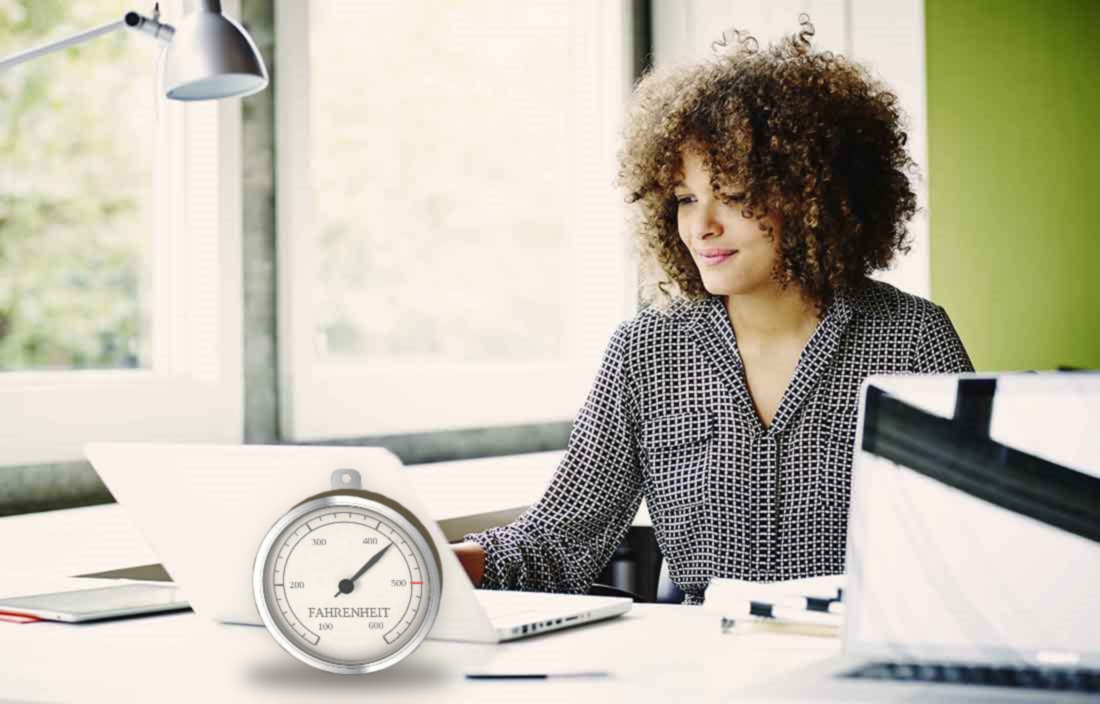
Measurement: 430 °F
